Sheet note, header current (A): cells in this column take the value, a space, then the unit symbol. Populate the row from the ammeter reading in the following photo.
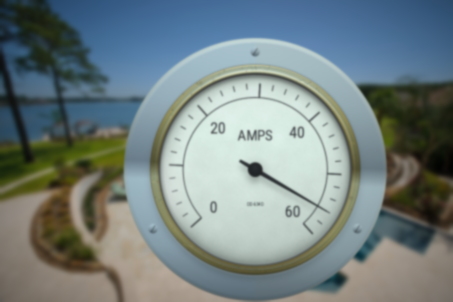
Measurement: 56 A
